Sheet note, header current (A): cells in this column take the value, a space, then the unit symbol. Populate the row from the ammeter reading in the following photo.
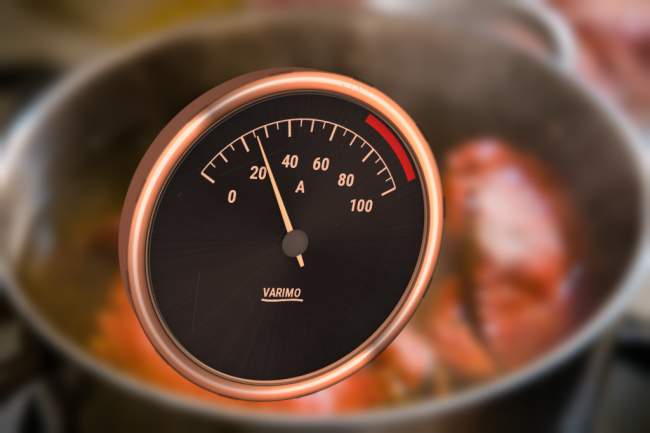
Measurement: 25 A
